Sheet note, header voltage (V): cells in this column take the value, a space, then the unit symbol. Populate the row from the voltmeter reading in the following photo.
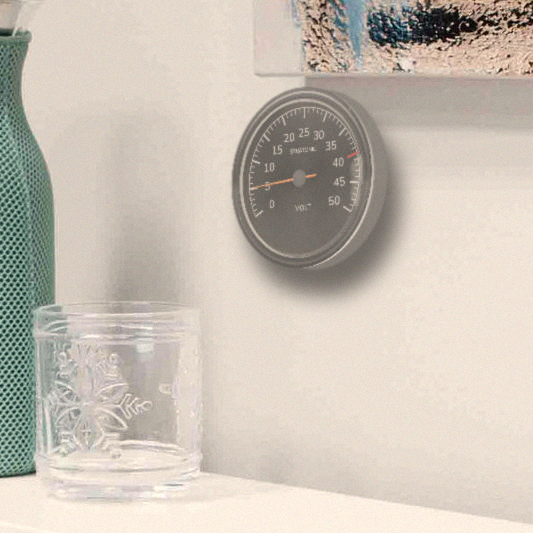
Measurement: 5 V
